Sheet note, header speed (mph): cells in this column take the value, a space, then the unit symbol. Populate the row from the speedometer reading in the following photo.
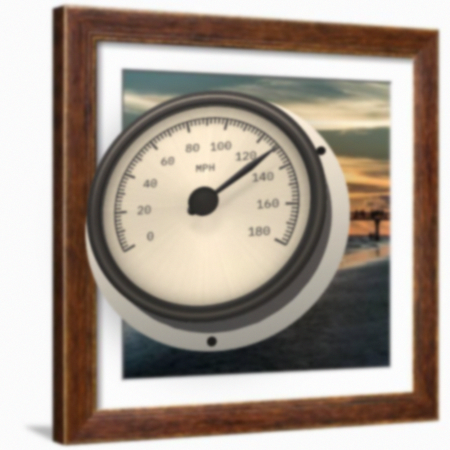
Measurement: 130 mph
